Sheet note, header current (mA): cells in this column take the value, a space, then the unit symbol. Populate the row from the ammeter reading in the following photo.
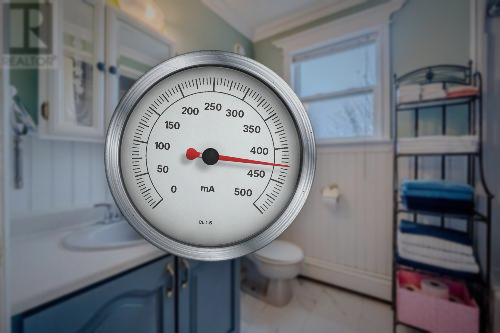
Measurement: 425 mA
